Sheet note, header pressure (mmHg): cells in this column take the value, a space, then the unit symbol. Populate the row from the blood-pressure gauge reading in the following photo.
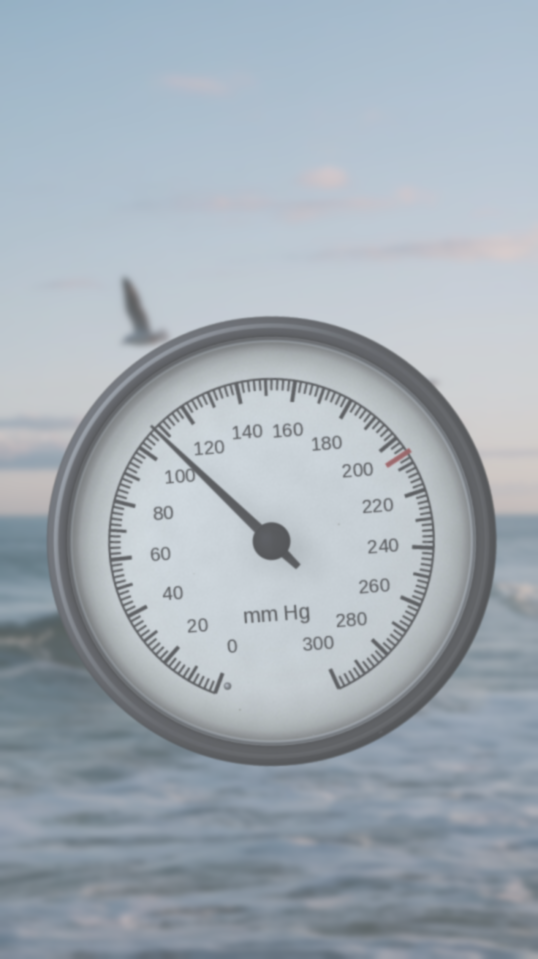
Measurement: 108 mmHg
